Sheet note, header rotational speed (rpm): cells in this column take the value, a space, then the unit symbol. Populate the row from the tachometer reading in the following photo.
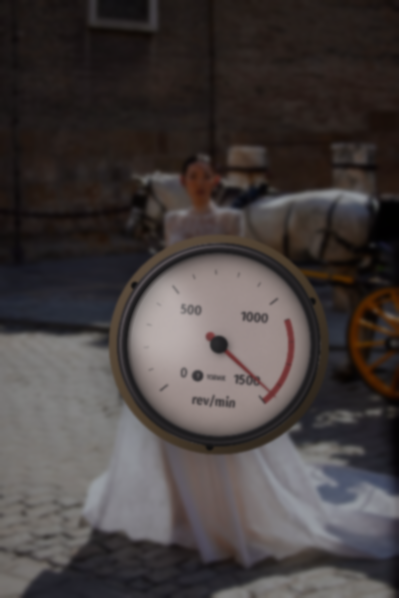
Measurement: 1450 rpm
